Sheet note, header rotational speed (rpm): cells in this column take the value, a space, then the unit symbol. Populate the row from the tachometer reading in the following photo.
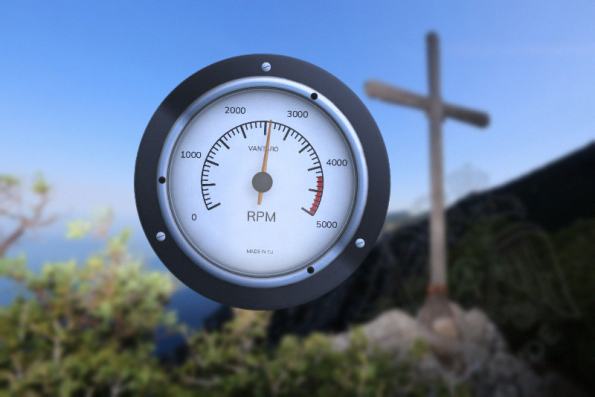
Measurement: 2600 rpm
